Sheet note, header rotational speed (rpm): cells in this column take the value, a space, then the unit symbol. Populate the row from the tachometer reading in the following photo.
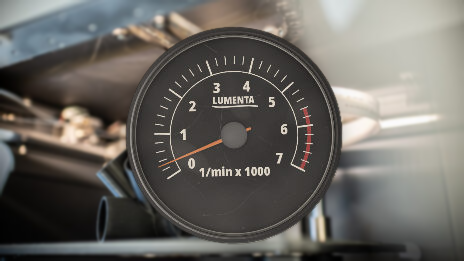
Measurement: 300 rpm
